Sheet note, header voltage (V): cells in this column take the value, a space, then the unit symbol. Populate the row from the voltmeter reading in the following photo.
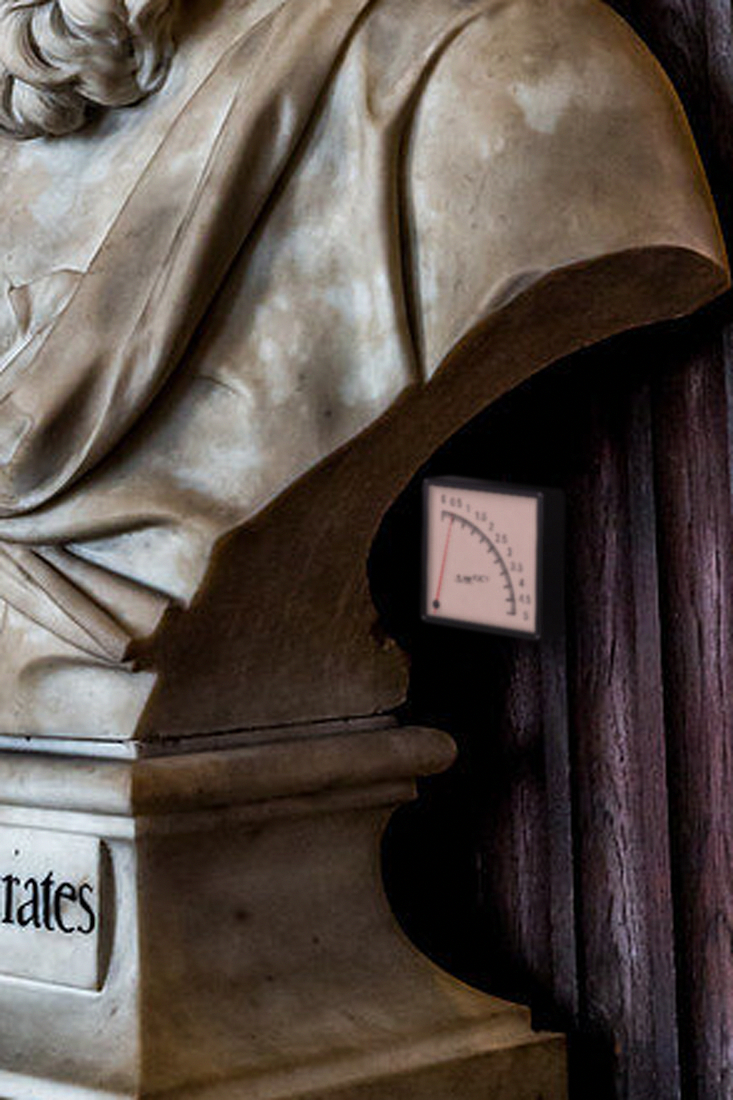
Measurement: 0.5 V
